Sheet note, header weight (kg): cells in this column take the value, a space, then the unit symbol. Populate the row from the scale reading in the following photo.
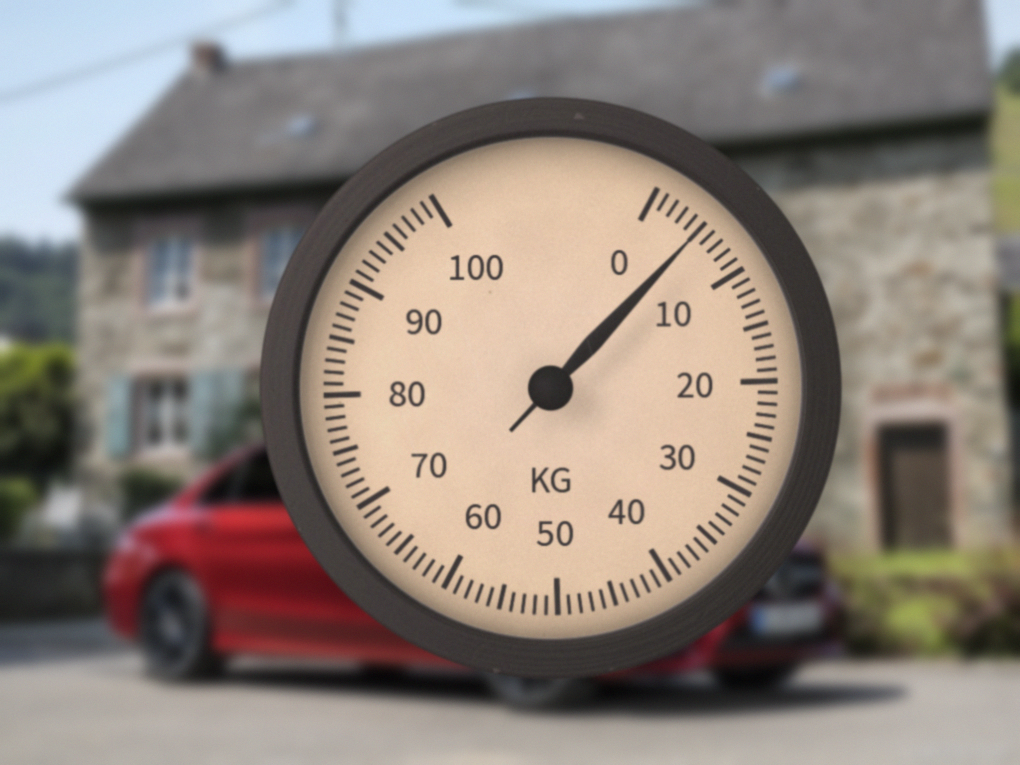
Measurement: 5 kg
